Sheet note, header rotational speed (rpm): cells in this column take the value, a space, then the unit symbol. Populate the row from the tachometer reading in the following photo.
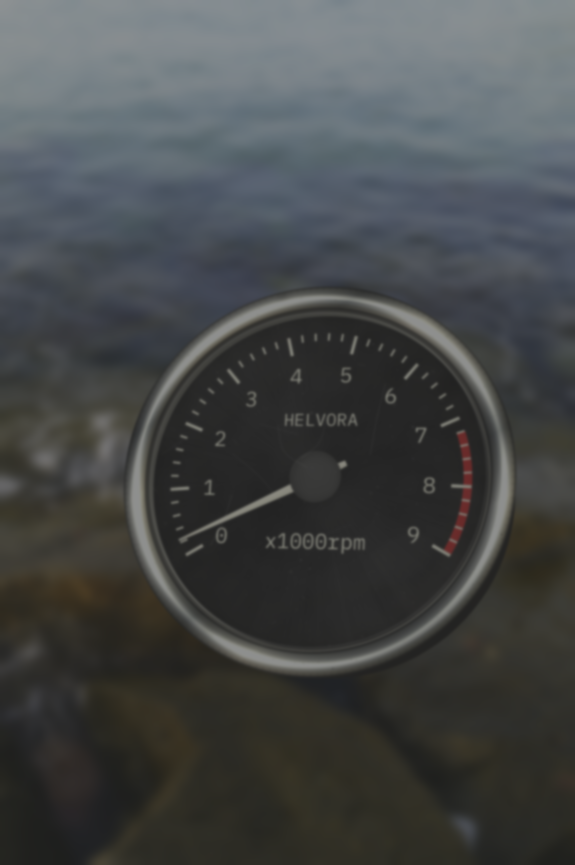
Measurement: 200 rpm
